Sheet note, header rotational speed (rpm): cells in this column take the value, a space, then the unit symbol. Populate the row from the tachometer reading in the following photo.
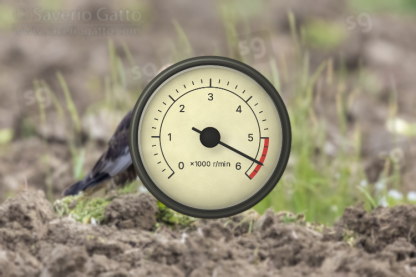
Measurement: 5600 rpm
